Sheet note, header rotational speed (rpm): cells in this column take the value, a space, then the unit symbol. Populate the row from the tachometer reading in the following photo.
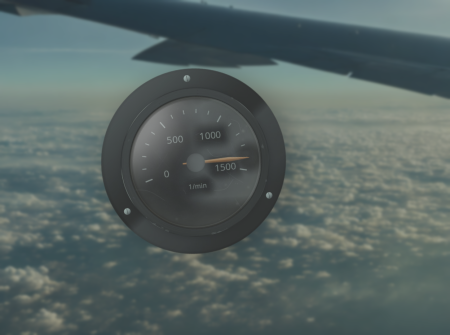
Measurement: 1400 rpm
